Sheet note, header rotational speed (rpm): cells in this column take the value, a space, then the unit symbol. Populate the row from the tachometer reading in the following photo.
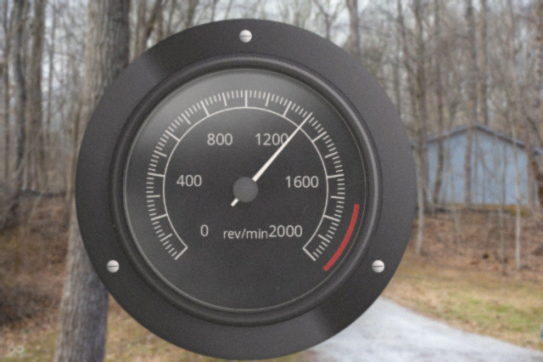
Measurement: 1300 rpm
